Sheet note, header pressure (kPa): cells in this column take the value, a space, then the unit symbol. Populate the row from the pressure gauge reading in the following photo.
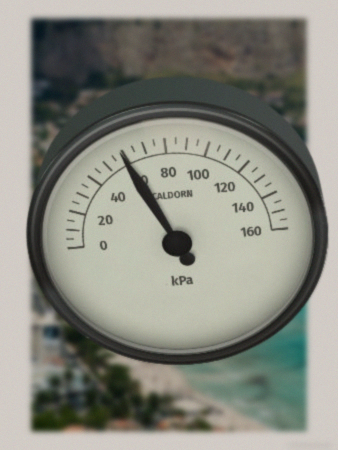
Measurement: 60 kPa
